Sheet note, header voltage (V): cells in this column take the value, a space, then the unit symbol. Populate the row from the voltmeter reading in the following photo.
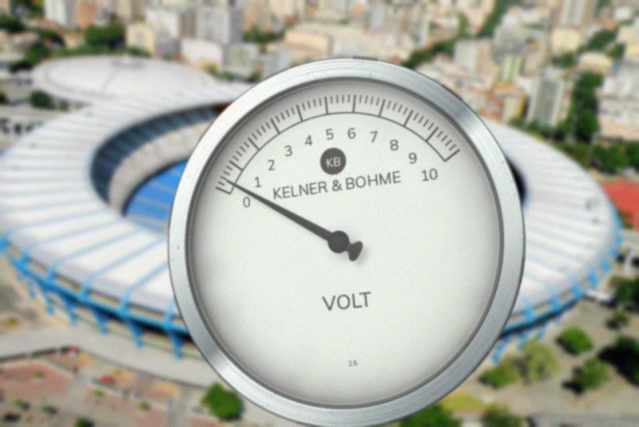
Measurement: 0.4 V
